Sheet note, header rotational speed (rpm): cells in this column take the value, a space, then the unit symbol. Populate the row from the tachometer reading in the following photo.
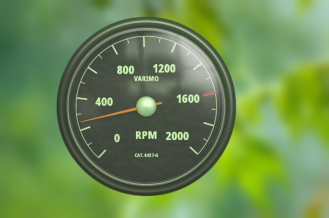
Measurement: 250 rpm
